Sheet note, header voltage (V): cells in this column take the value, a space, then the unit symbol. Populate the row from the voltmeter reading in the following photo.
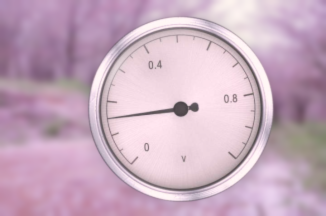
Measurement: 0.15 V
